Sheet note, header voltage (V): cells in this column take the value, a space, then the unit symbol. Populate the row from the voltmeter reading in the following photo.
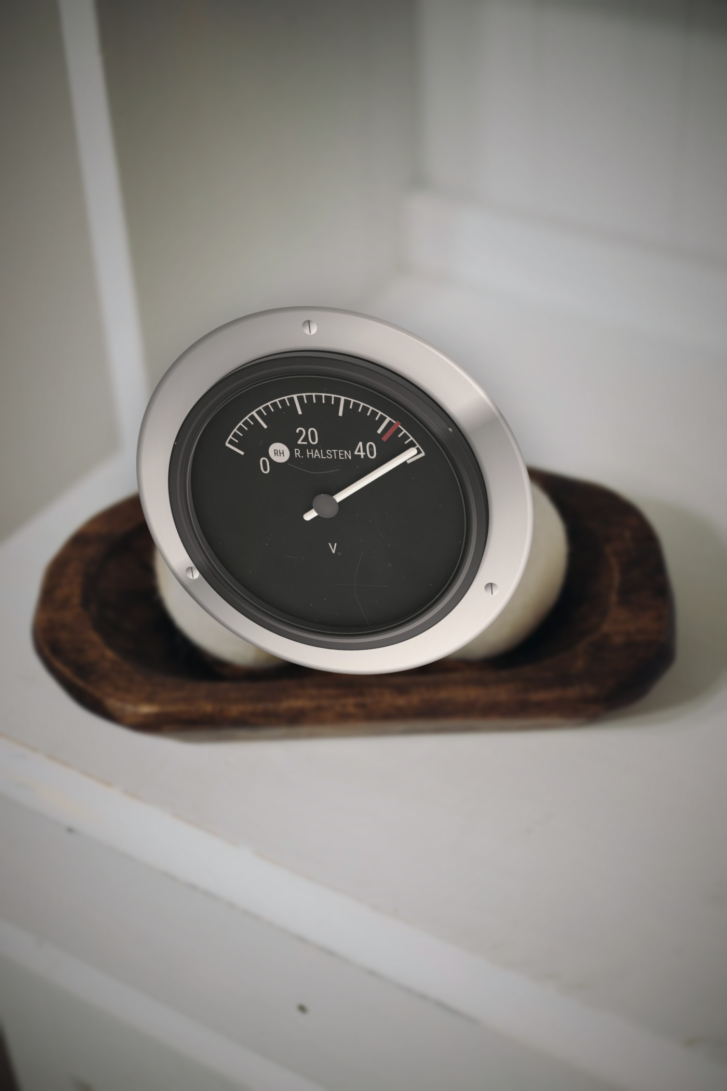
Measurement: 48 V
